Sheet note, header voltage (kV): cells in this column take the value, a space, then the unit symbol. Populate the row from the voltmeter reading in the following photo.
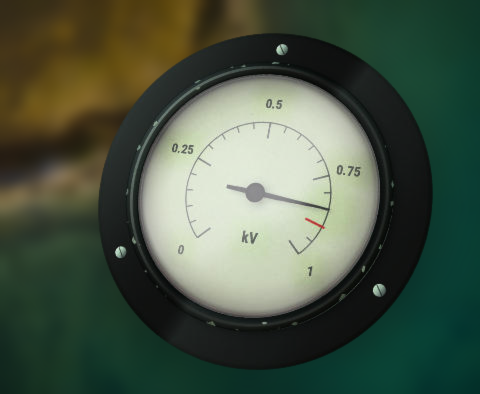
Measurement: 0.85 kV
